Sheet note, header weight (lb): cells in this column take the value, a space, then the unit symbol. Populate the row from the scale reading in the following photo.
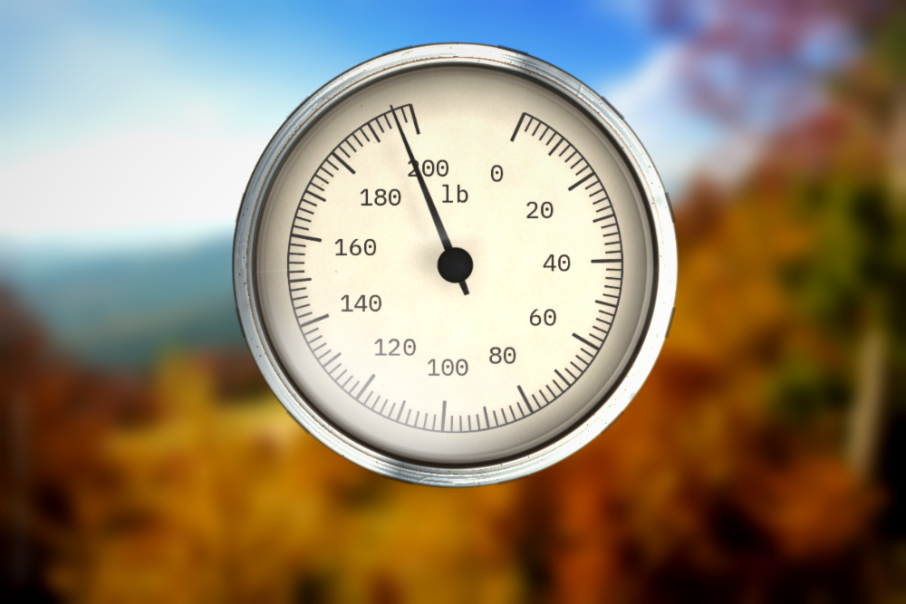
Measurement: 196 lb
